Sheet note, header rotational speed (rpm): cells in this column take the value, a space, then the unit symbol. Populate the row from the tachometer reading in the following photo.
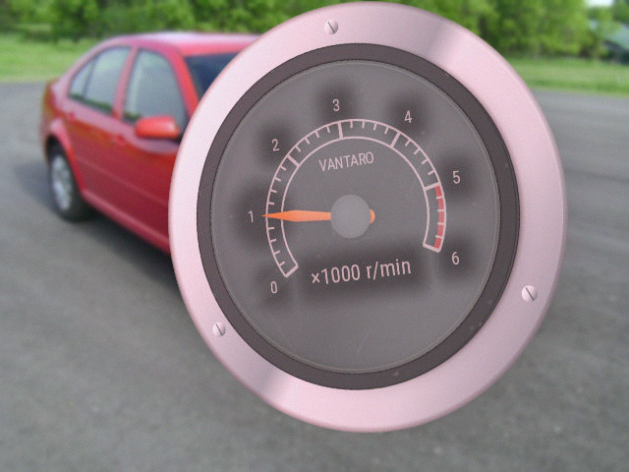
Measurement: 1000 rpm
